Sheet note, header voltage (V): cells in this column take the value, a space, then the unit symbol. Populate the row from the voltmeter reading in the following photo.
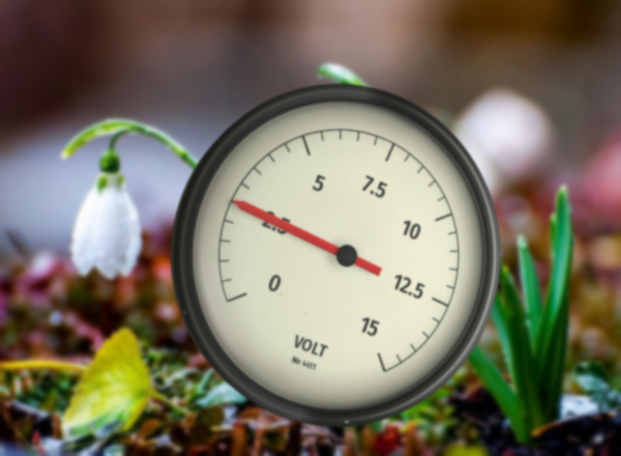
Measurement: 2.5 V
